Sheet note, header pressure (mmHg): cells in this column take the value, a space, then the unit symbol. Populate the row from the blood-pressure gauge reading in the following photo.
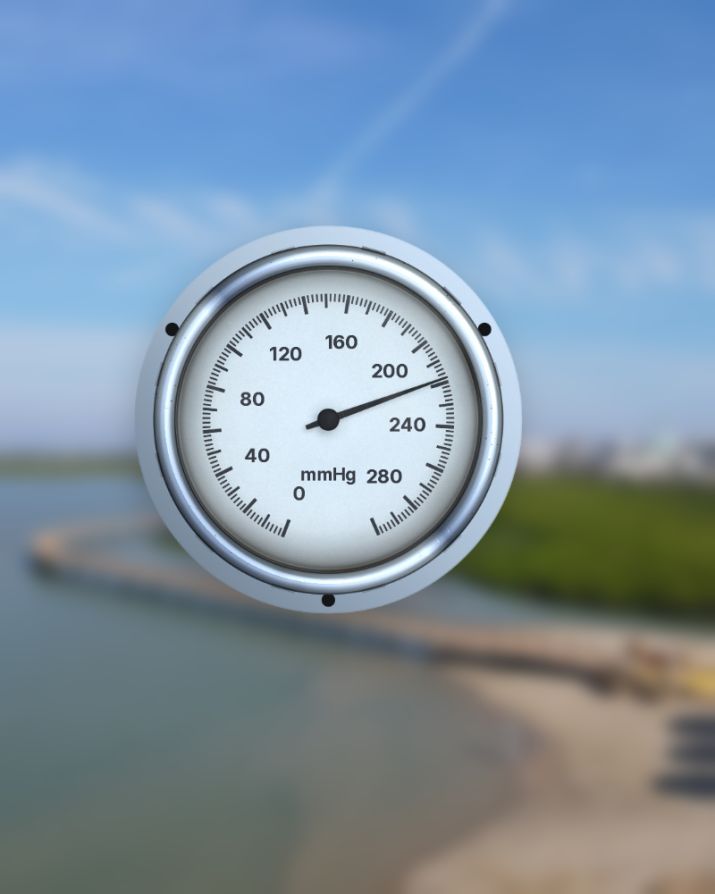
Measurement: 218 mmHg
